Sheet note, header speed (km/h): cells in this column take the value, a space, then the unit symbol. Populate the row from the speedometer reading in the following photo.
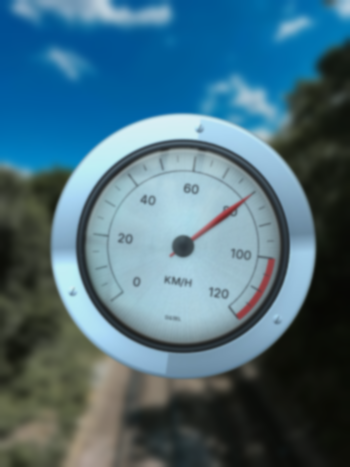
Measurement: 80 km/h
